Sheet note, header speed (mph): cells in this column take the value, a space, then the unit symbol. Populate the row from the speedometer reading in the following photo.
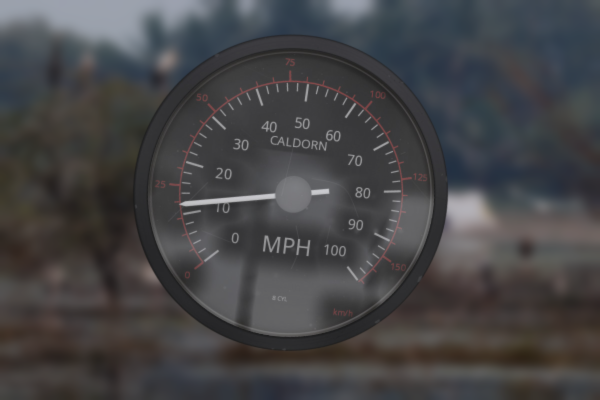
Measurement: 12 mph
